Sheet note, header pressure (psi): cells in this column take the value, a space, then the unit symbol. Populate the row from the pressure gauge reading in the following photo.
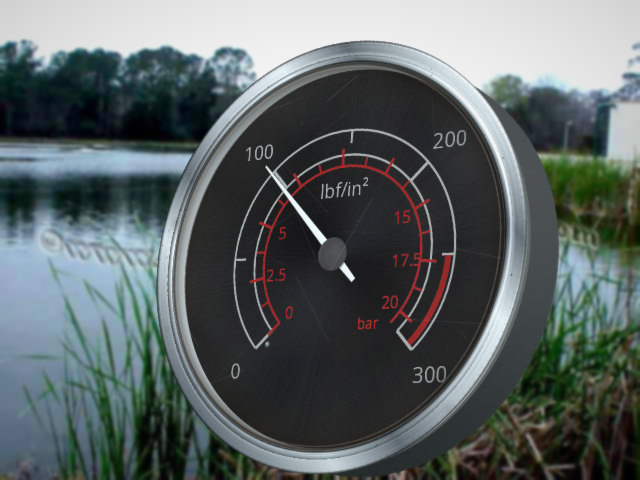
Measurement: 100 psi
